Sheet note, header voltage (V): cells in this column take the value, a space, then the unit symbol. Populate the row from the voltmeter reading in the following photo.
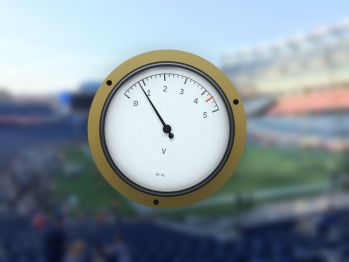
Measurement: 0.8 V
